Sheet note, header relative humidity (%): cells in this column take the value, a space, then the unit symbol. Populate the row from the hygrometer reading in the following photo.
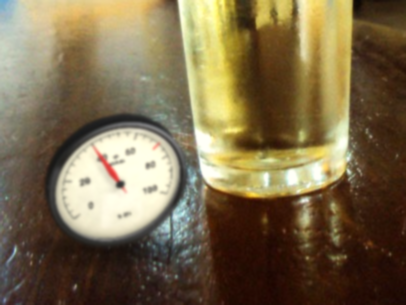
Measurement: 40 %
